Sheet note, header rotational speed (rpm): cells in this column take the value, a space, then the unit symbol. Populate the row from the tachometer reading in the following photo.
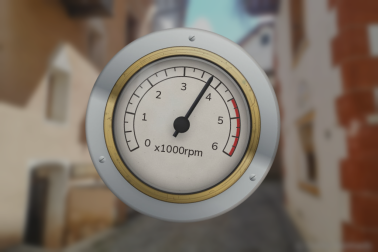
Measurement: 3750 rpm
